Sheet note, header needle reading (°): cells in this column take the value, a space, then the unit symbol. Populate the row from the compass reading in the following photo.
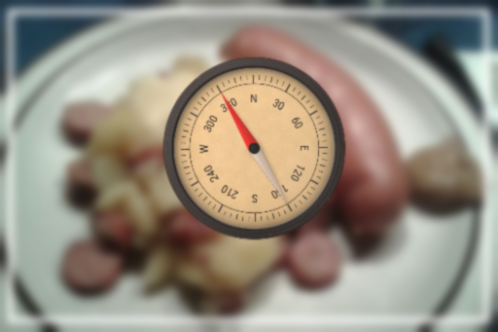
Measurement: 330 °
